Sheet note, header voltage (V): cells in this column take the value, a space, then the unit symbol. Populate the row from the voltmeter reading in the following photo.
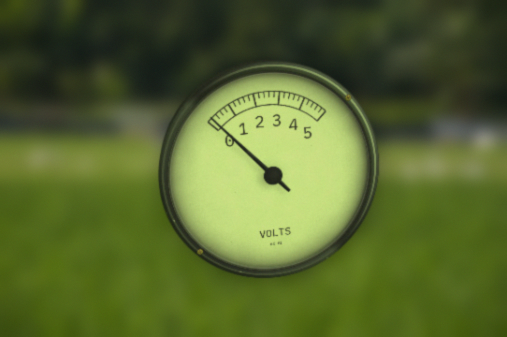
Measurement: 0.2 V
